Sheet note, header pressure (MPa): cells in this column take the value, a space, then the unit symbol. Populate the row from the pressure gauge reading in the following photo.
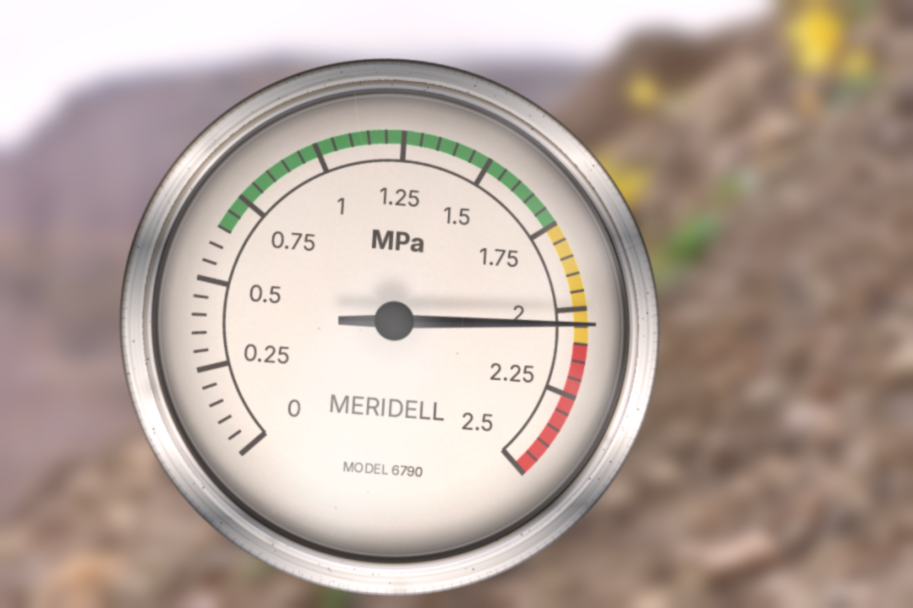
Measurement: 2.05 MPa
